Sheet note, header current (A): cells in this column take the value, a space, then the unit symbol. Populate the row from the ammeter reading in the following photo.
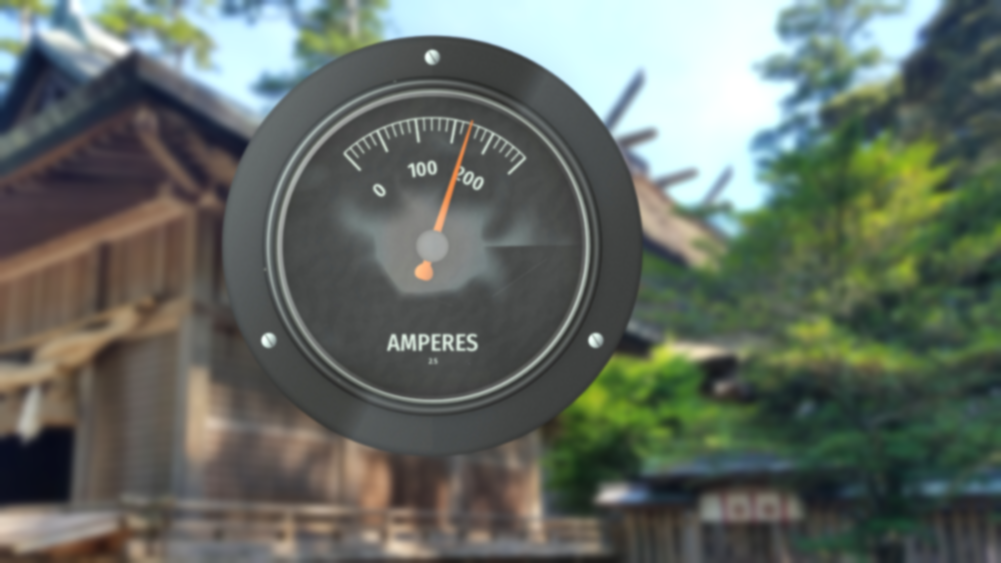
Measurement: 170 A
